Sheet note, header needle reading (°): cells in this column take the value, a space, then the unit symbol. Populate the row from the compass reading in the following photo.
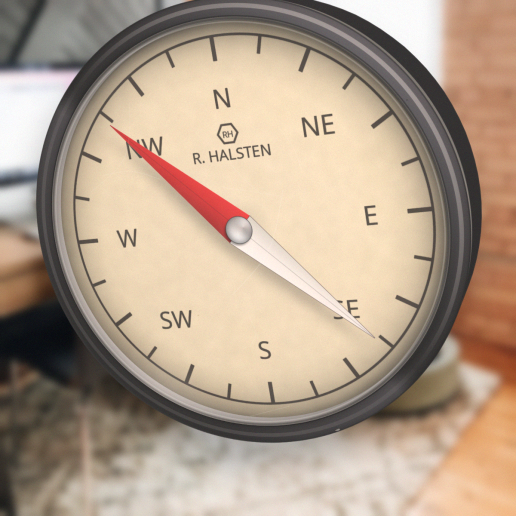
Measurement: 315 °
